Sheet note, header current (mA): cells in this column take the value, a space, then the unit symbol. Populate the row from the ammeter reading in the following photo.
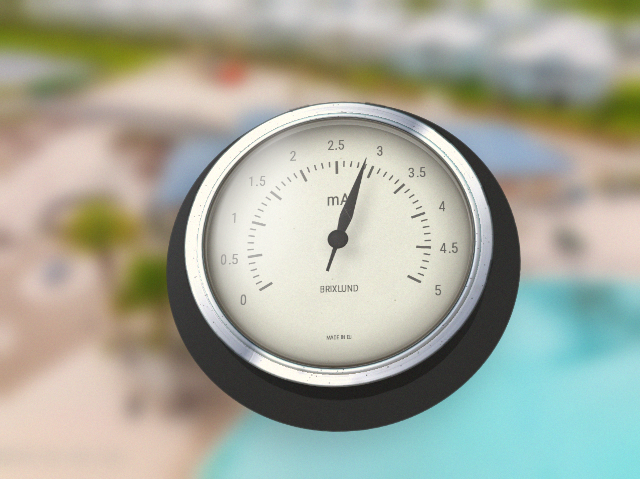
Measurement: 2.9 mA
